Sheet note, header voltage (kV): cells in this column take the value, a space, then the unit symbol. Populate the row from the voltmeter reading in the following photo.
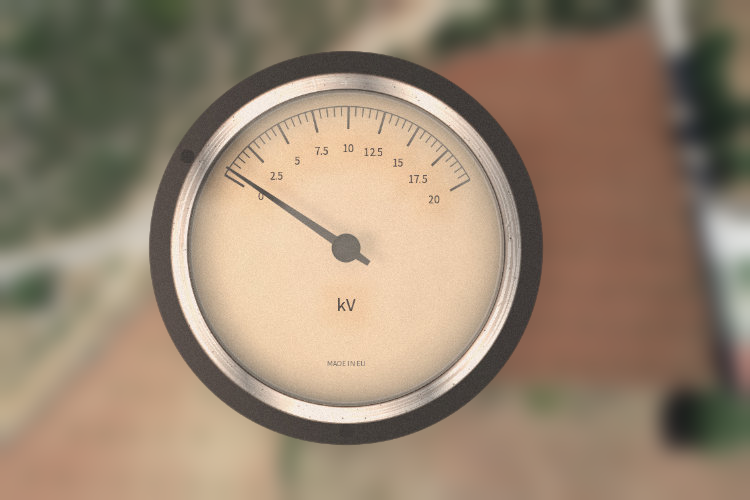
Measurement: 0.5 kV
